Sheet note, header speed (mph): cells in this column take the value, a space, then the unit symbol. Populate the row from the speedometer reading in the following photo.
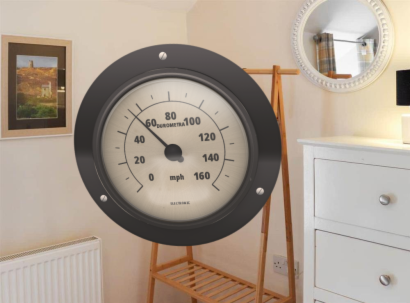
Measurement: 55 mph
